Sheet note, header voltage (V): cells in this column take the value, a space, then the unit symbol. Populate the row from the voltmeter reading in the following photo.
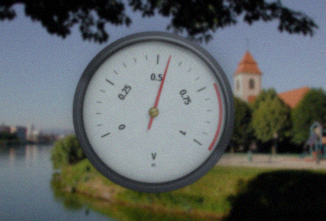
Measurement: 0.55 V
